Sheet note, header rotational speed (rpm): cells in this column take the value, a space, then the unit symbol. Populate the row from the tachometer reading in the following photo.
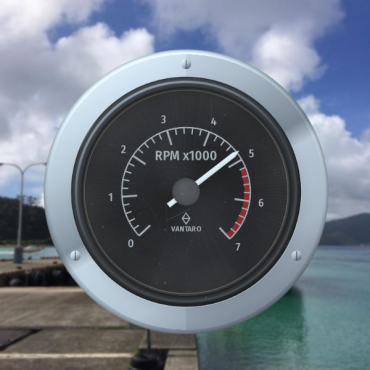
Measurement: 4800 rpm
